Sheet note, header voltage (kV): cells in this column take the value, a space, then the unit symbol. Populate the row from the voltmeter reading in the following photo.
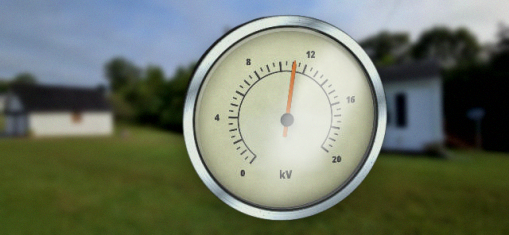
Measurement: 11 kV
